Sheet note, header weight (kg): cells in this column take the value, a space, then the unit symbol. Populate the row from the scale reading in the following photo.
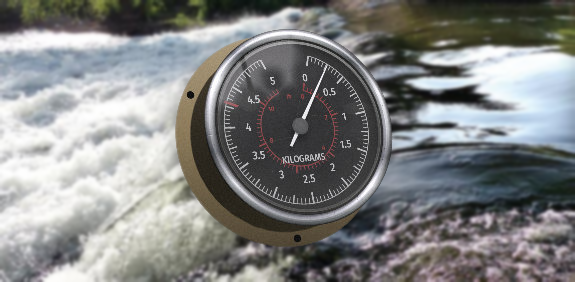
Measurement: 0.25 kg
